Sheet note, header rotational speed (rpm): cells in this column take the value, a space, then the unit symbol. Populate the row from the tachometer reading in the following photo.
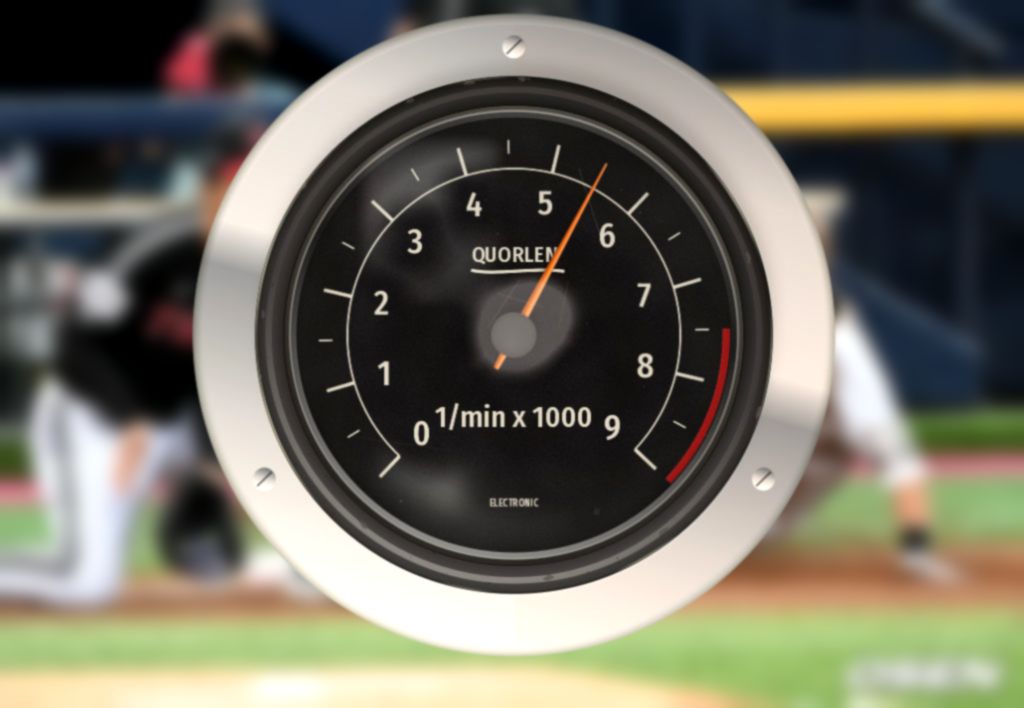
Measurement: 5500 rpm
